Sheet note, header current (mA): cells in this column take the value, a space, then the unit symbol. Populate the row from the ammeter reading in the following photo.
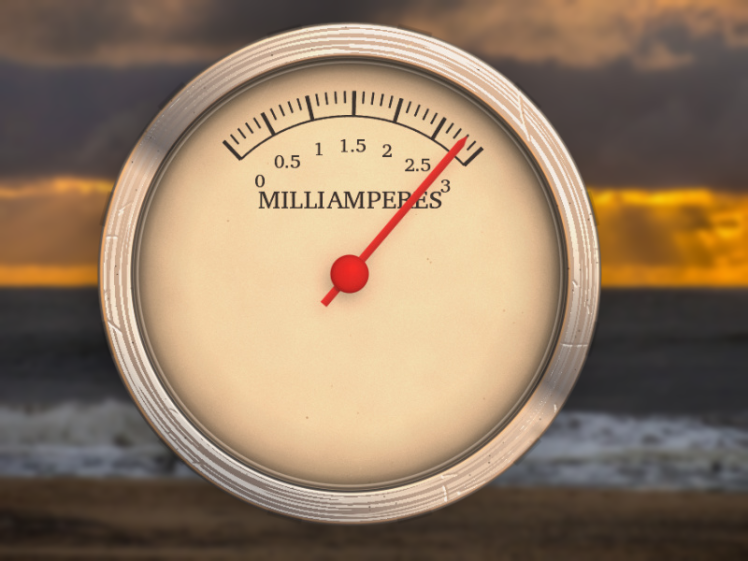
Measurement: 2.8 mA
